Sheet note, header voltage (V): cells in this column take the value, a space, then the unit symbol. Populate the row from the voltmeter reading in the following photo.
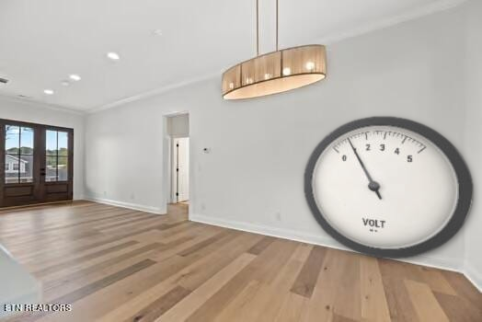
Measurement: 1 V
